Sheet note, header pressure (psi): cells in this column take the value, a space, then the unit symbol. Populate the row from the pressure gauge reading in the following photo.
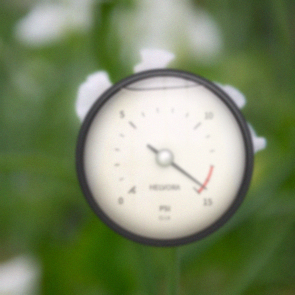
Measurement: 14.5 psi
